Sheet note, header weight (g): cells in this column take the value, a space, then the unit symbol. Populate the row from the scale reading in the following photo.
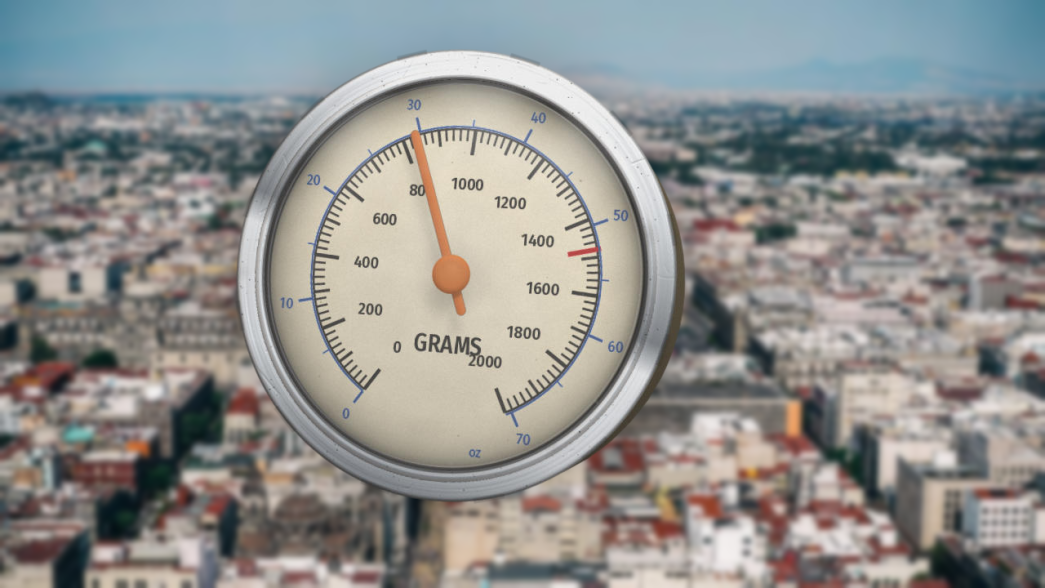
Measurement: 840 g
